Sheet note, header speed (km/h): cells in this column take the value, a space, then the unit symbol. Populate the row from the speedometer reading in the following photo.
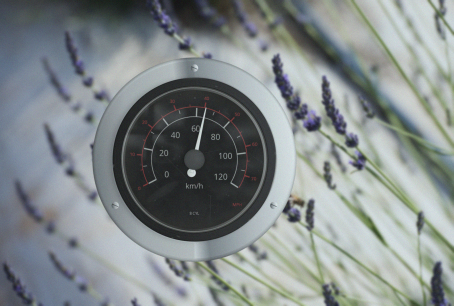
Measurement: 65 km/h
